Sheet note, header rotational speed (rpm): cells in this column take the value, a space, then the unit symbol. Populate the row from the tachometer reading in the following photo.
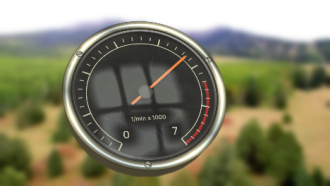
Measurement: 4700 rpm
